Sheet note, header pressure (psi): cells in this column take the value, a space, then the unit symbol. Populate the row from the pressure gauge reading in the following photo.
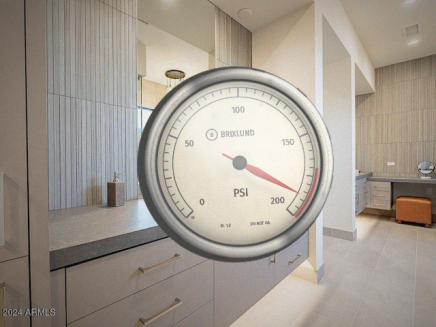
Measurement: 187.5 psi
